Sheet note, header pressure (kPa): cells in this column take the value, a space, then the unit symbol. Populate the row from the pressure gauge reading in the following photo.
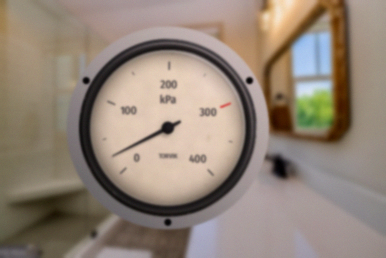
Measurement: 25 kPa
